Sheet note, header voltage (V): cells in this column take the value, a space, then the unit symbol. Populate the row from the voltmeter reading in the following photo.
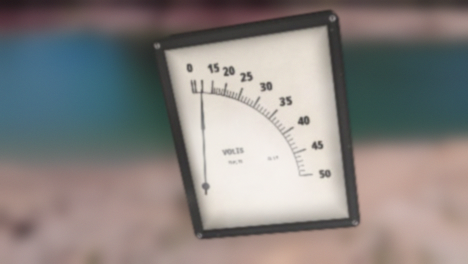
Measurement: 10 V
